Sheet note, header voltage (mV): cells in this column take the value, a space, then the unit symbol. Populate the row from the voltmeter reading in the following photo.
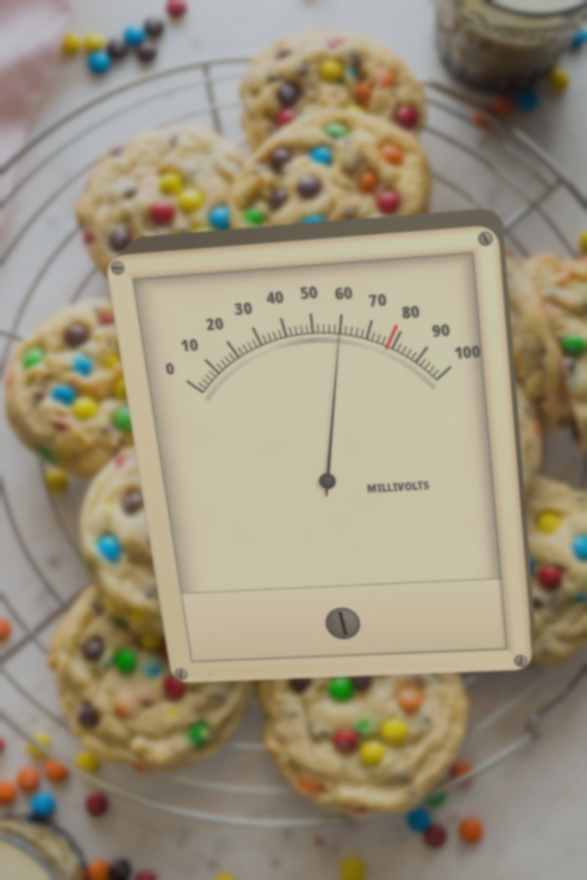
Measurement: 60 mV
